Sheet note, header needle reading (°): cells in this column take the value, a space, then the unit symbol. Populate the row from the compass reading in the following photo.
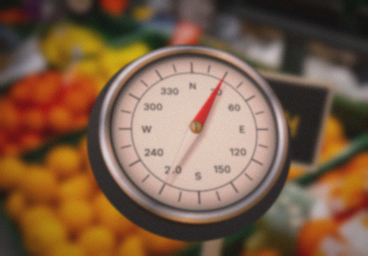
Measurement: 30 °
